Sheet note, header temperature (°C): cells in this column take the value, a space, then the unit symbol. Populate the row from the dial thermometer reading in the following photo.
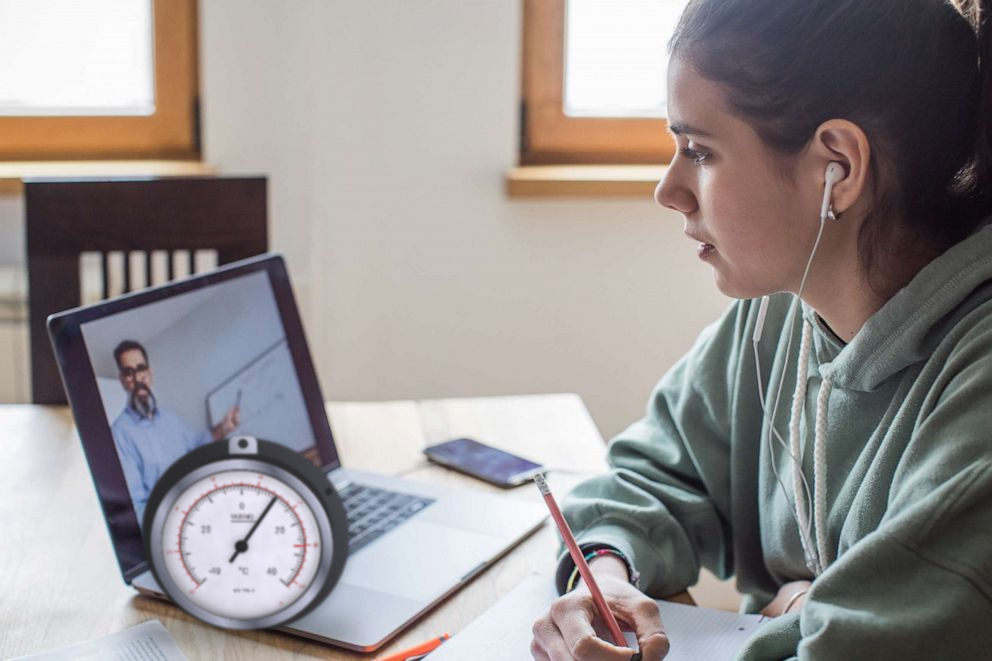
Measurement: 10 °C
